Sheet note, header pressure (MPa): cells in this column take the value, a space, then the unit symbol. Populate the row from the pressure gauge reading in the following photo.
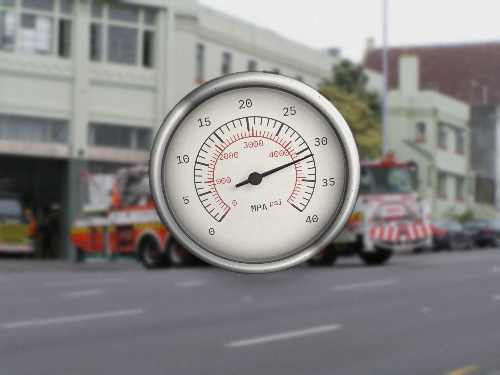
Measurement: 31 MPa
